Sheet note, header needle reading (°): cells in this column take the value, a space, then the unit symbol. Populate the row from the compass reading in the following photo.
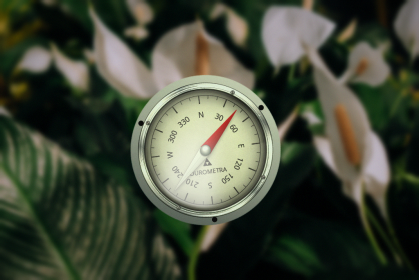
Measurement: 45 °
